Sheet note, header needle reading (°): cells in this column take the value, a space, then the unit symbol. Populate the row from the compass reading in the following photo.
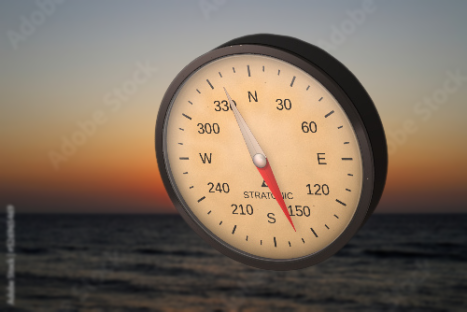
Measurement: 160 °
